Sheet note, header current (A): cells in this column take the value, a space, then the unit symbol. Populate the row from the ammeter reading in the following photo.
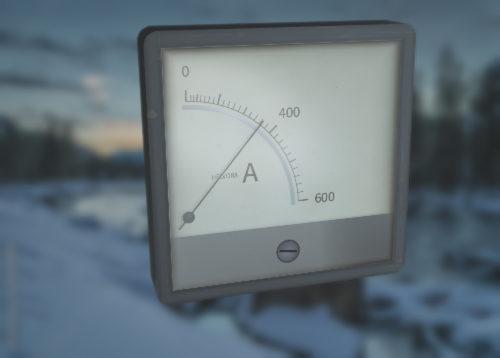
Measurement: 360 A
